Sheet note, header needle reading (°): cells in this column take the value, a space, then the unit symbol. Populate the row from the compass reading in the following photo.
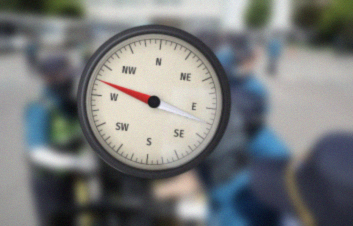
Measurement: 285 °
